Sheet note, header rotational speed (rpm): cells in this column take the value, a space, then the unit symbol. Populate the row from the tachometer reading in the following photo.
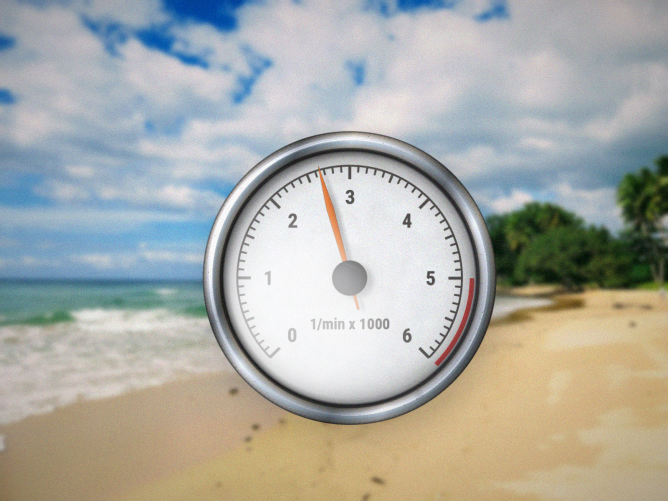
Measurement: 2650 rpm
